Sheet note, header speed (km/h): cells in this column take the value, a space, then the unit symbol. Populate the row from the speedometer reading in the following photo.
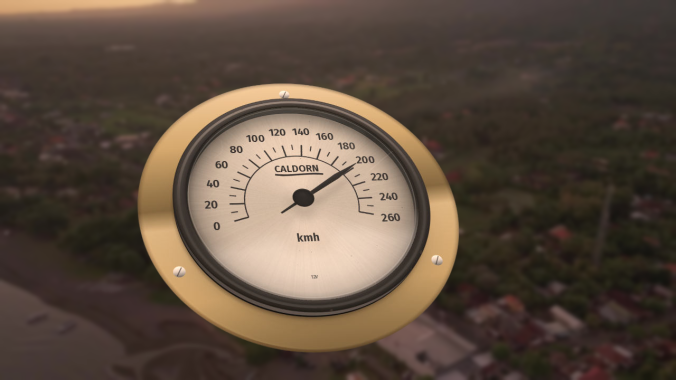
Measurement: 200 km/h
